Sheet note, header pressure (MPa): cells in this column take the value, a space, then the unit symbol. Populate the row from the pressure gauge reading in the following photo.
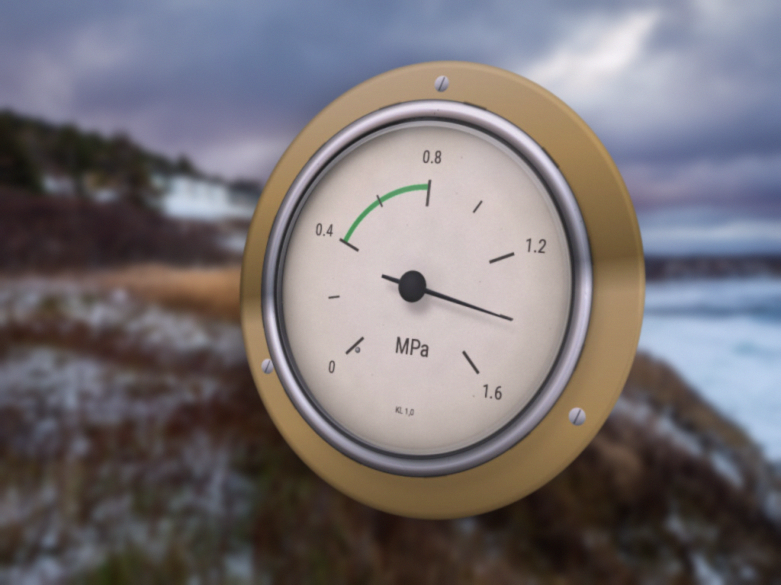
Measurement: 1.4 MPa
